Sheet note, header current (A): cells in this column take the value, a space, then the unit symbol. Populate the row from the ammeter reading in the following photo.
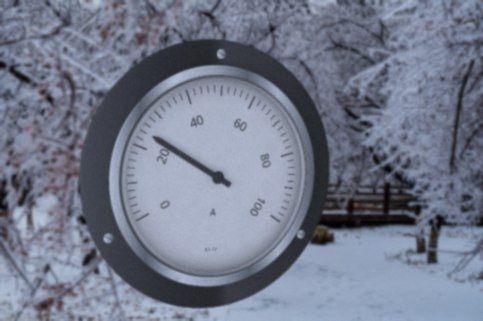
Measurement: 24 A
